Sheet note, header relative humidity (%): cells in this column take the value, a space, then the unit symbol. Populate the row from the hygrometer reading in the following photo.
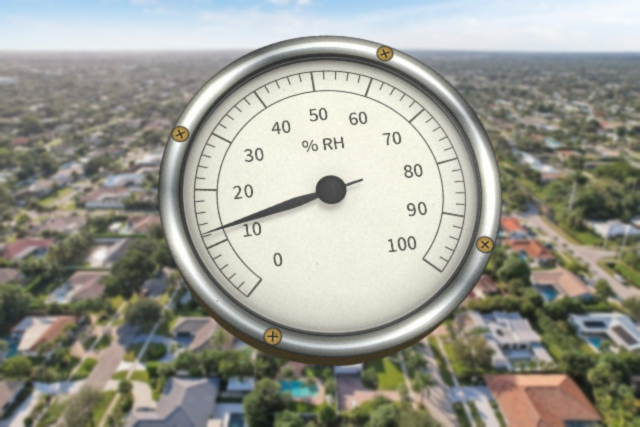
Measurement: 12 %
